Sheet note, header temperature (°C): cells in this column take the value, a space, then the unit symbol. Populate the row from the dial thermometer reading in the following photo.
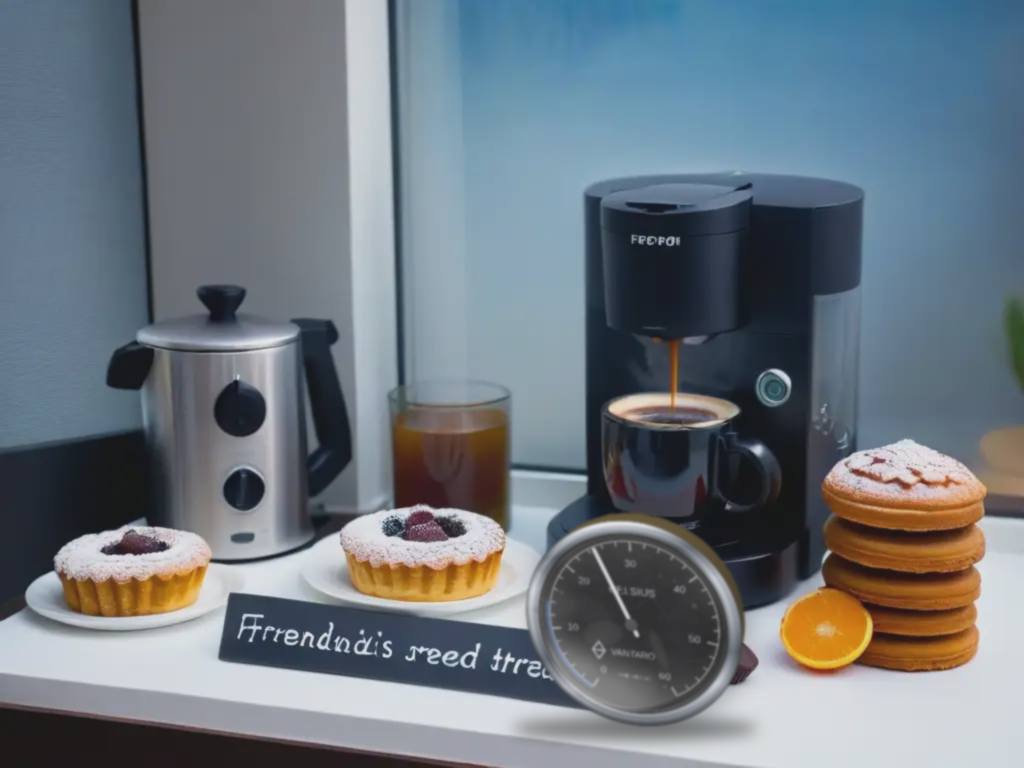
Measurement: 25 °C
